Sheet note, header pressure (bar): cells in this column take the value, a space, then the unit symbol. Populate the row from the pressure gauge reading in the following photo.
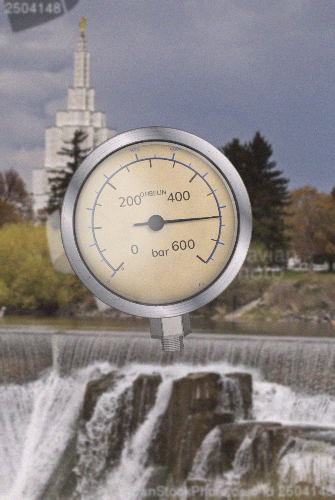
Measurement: 500 bar
